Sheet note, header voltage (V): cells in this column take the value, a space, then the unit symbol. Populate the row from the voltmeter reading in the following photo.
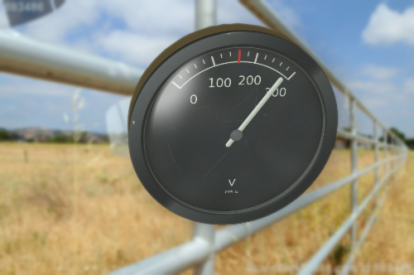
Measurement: 280 V
